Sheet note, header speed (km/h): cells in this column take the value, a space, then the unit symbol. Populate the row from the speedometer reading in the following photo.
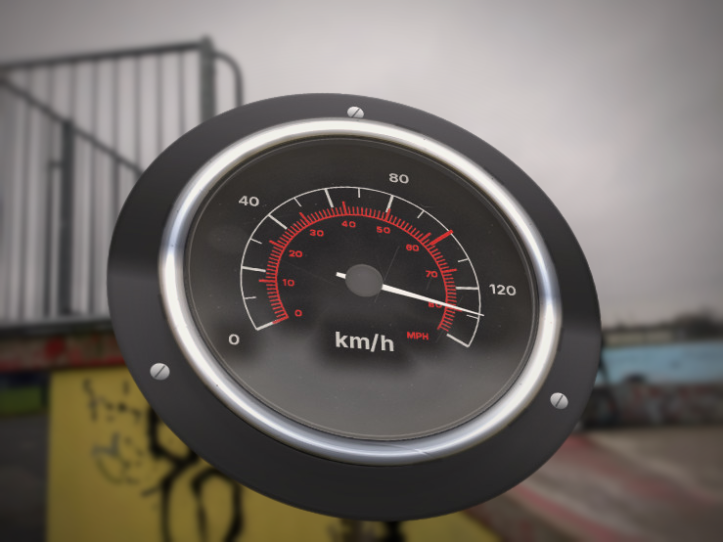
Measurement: 130 km/h
